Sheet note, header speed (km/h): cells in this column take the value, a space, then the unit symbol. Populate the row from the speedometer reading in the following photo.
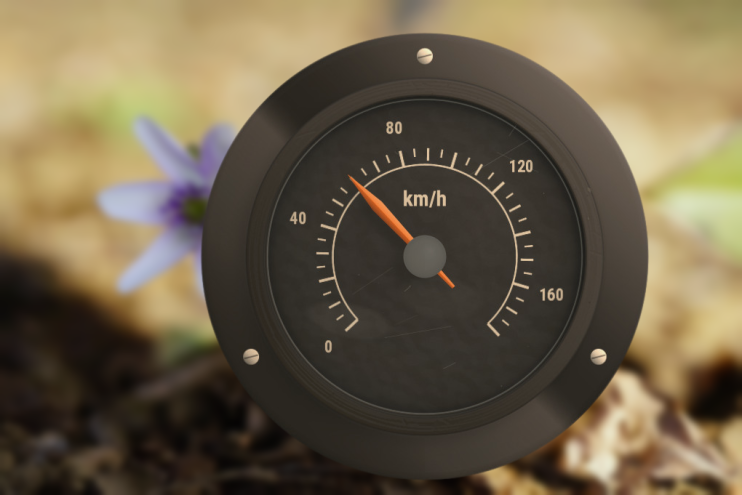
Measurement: 60 km/h
